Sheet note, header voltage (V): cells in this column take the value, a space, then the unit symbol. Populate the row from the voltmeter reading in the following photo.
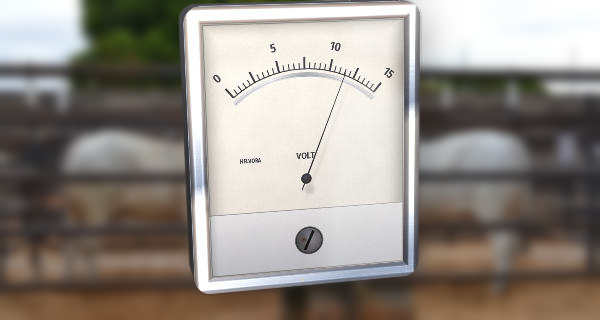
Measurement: 11.5 V
